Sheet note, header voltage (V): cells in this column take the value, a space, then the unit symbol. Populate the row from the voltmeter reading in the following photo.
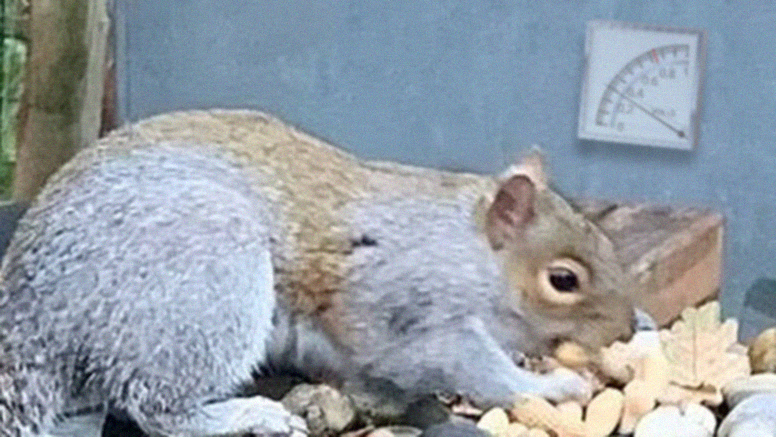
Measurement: 0.3 V
